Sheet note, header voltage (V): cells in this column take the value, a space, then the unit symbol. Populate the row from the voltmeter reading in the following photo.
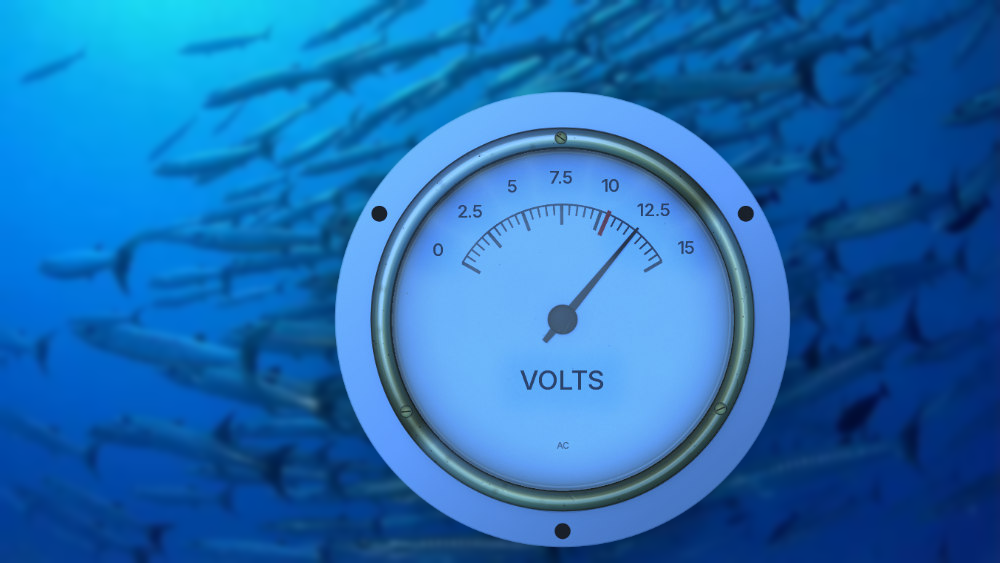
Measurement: 12.5 V
